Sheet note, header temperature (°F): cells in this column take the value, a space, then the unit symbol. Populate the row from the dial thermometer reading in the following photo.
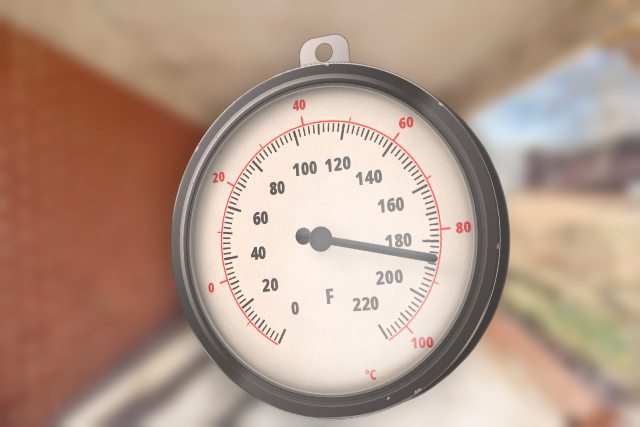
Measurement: 186 °F
